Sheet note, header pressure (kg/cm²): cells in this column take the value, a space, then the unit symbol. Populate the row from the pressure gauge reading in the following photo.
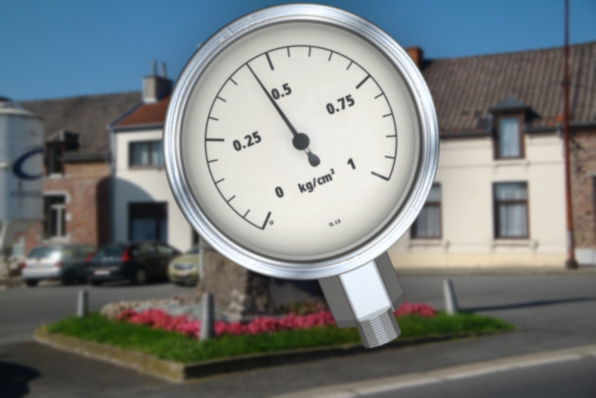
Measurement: 0.45 kg/cm²
